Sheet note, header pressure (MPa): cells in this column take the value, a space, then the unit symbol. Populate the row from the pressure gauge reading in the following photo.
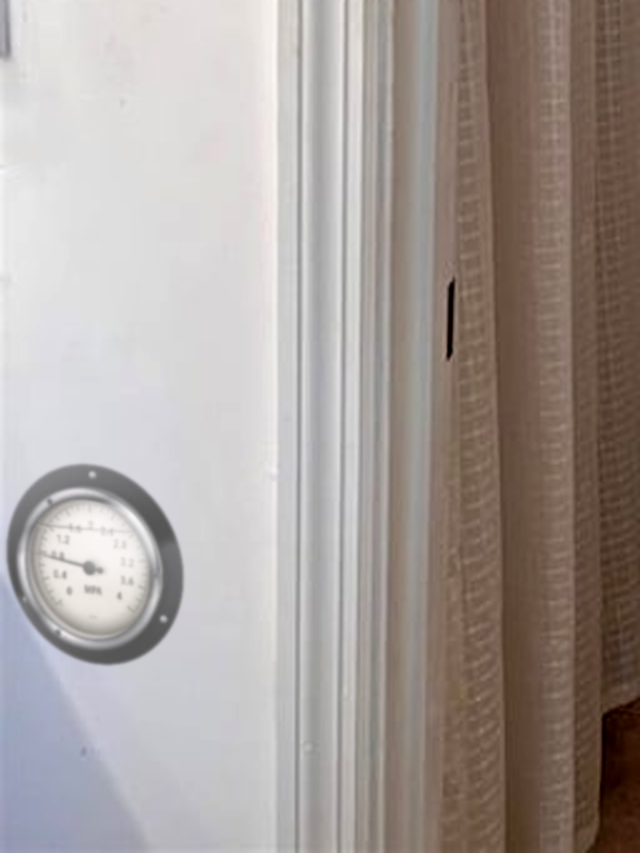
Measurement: 0.8 MPa
